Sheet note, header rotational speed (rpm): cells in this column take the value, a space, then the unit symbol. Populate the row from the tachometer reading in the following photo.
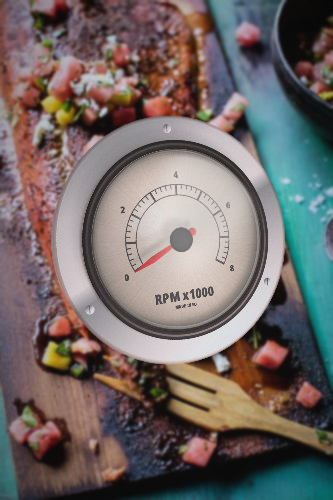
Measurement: 0 rpm
